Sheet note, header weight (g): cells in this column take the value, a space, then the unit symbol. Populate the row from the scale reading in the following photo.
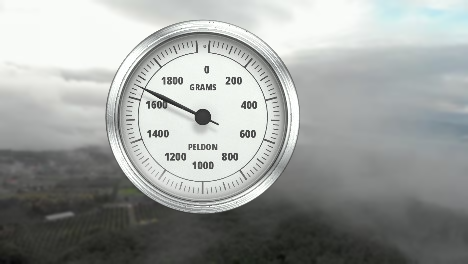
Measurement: 1660 g
